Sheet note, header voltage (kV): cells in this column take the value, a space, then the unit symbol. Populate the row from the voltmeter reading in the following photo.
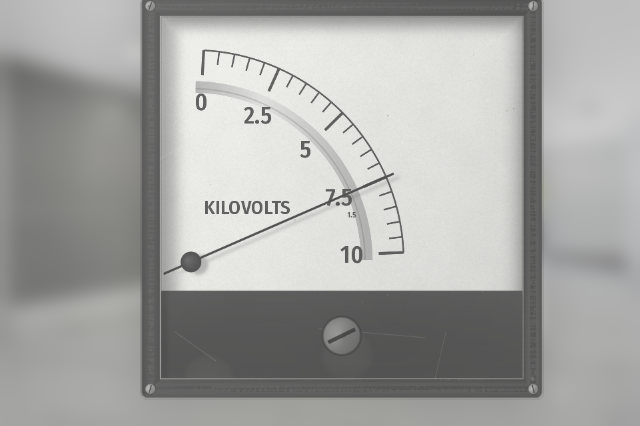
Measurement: 7.5 kV
